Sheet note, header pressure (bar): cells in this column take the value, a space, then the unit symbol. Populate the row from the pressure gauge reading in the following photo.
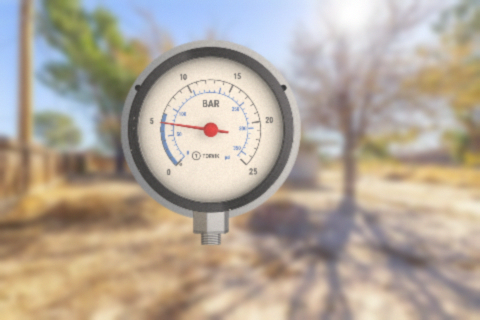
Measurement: 5 bar
